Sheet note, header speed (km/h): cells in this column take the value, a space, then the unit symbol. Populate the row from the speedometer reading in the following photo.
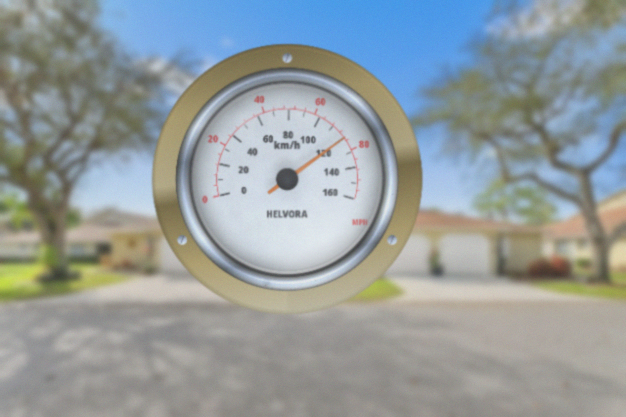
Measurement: 120 km/h
